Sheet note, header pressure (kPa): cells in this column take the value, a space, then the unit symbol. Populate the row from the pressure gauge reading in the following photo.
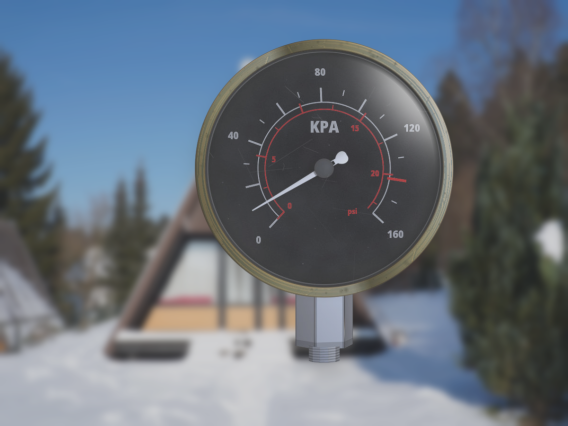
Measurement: 10 kPa
